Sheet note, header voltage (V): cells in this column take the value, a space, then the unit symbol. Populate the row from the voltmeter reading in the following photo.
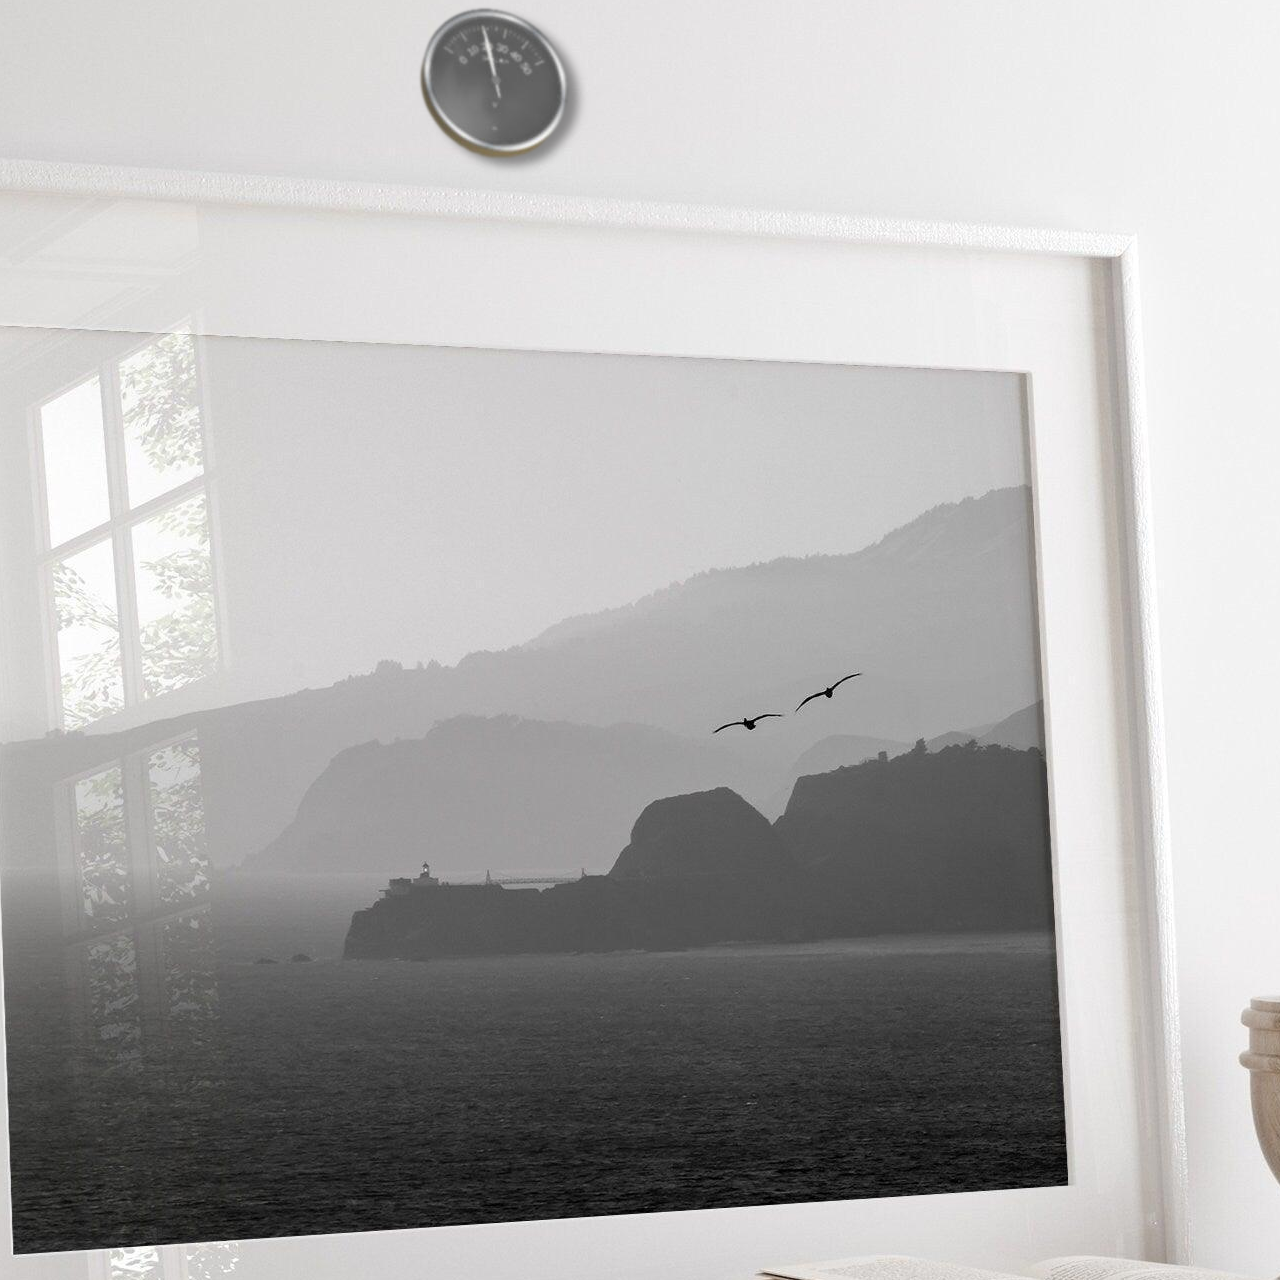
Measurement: 20 V
